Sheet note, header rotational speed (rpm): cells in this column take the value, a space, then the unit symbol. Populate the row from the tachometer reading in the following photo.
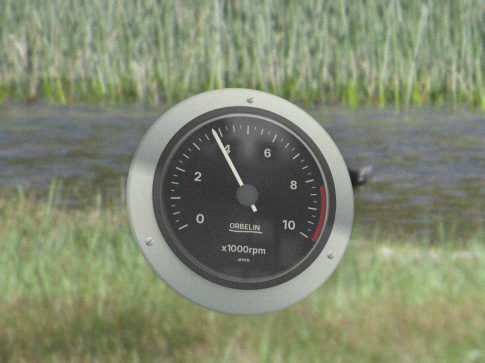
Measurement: 3750 rpm
